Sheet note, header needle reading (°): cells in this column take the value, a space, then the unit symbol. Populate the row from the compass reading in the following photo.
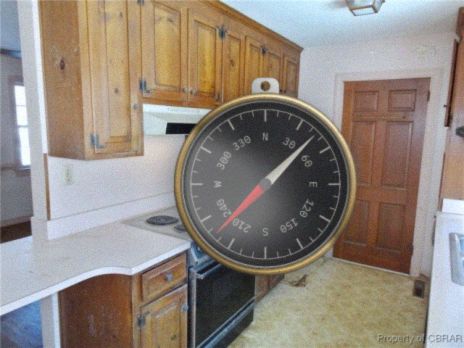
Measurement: 225 °
